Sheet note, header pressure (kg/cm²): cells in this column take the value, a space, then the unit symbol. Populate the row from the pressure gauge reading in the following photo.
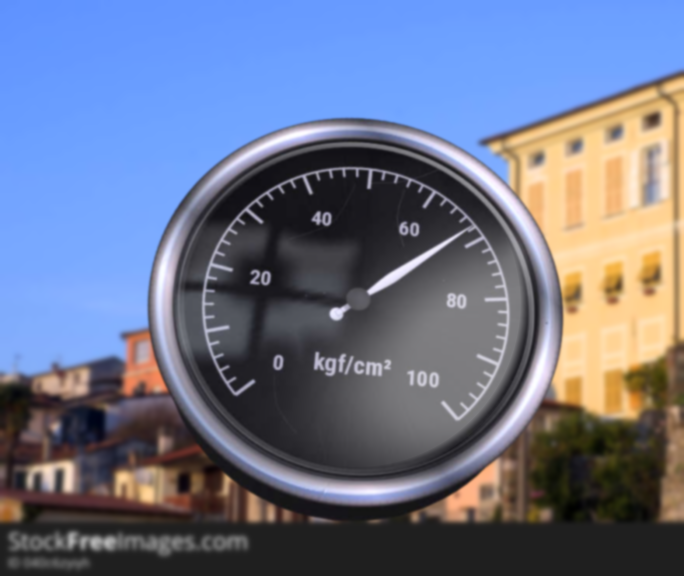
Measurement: 68 kg/cm²
